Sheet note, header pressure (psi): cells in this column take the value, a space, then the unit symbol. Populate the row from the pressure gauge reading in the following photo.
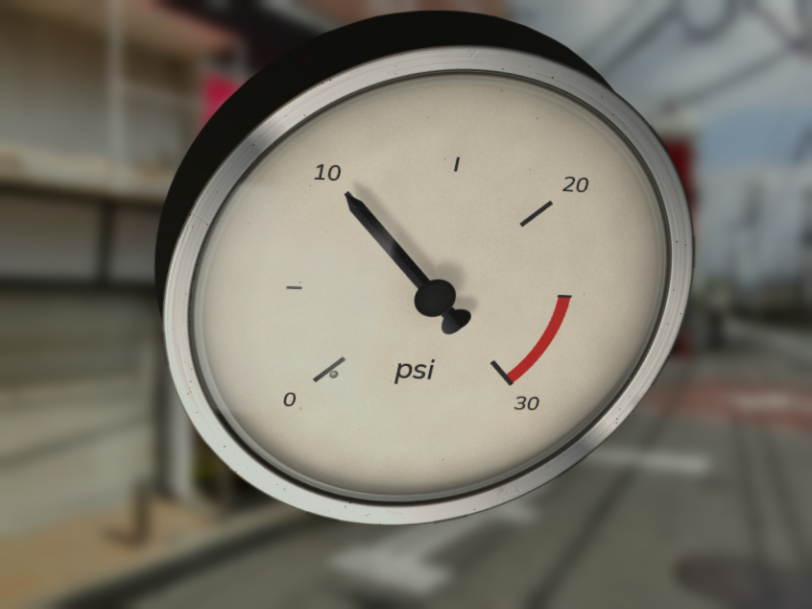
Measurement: 10 psi
